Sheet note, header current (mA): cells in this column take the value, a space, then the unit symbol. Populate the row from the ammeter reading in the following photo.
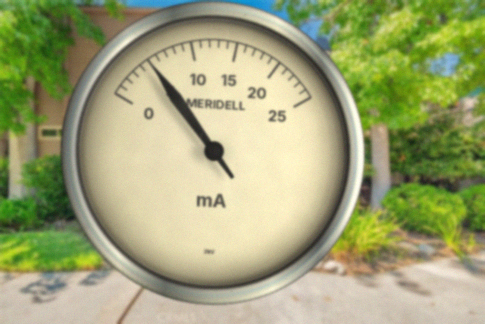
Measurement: 5 mA
